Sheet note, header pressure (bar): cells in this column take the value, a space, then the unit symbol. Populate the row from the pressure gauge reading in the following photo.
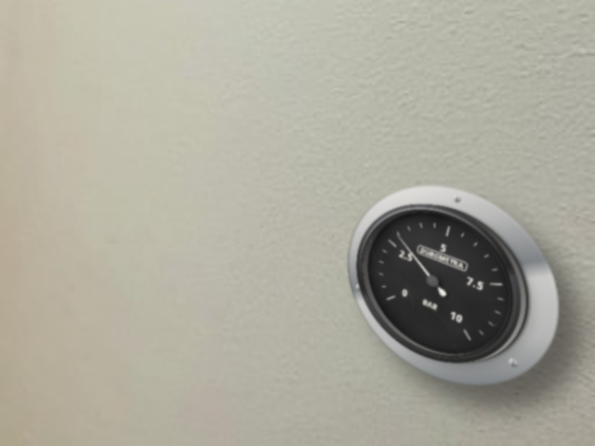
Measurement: 3 bar
